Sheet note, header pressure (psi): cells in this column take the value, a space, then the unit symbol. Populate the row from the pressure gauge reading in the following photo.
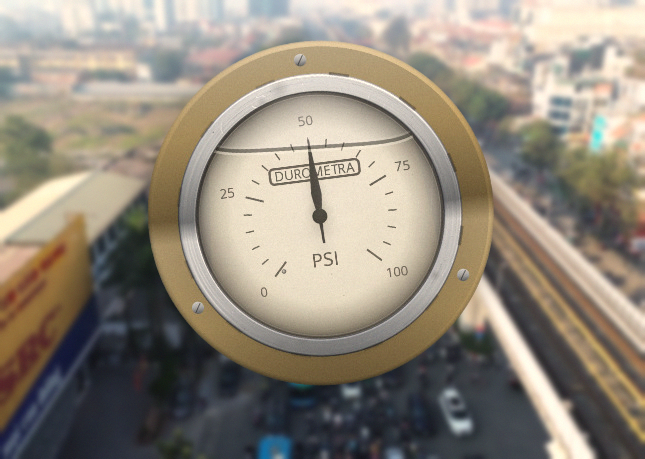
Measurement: 50 psi
